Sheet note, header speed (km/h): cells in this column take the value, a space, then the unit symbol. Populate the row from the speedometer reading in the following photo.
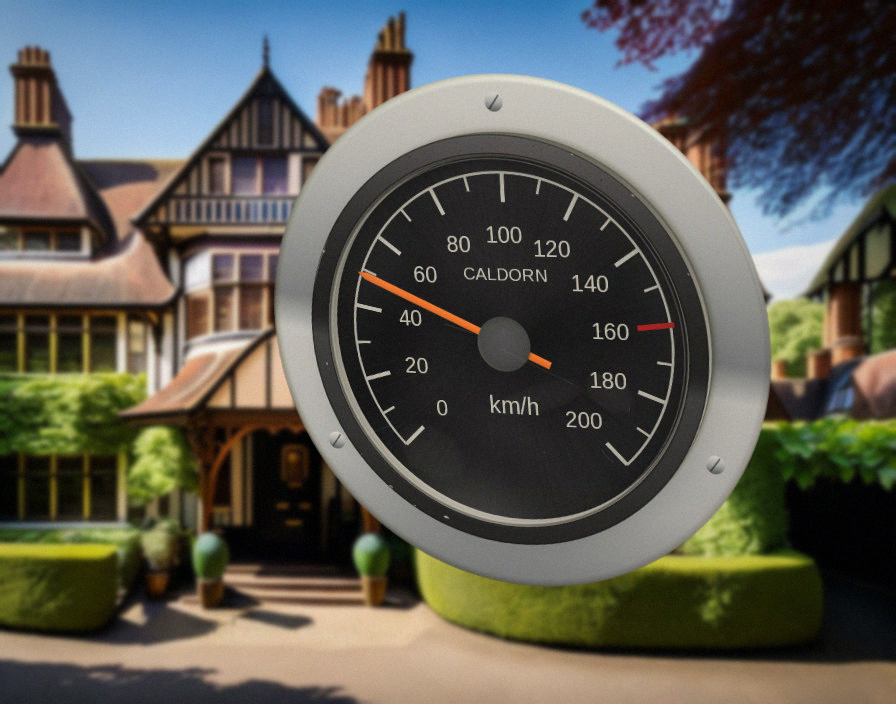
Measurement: 50 km/h
